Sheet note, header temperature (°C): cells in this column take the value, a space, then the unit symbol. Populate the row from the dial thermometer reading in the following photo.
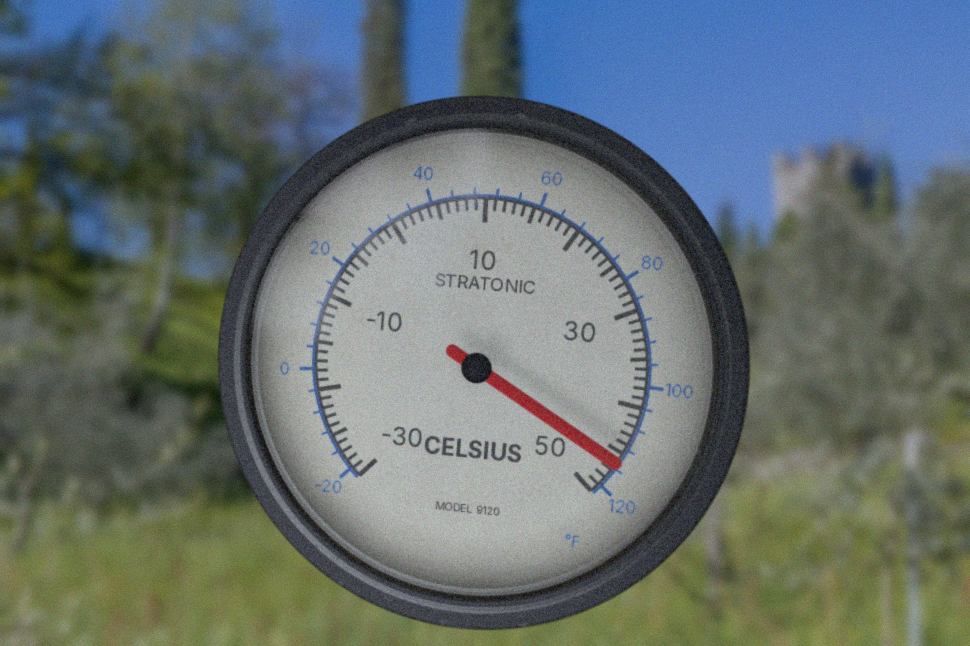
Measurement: 46 °C
